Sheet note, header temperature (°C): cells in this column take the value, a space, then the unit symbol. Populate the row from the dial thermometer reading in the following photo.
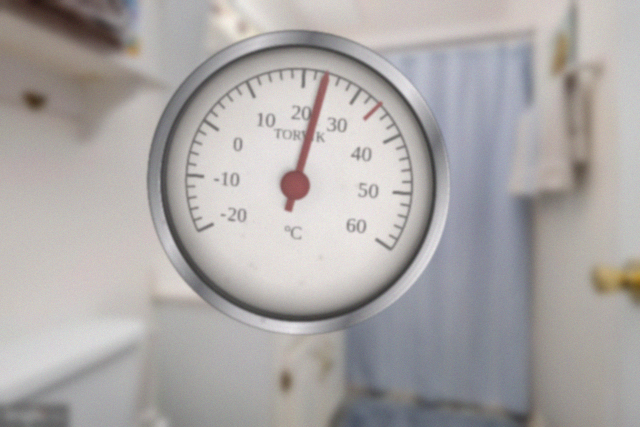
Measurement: 24 °C
